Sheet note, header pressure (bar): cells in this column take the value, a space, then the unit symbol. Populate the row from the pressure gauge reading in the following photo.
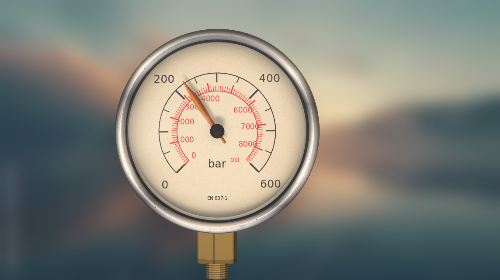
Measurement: 225 bar
